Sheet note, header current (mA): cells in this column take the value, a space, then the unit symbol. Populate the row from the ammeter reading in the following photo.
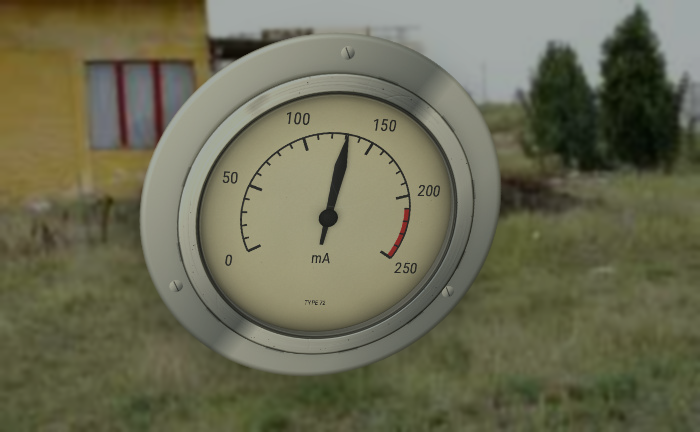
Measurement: 130 mA
